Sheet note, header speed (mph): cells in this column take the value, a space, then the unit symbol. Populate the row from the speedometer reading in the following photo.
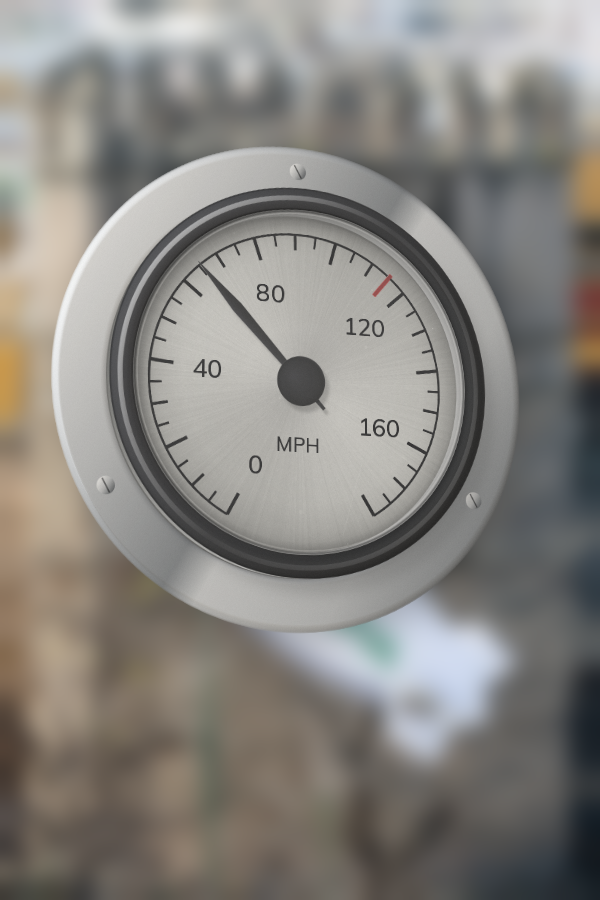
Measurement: 65 mph
